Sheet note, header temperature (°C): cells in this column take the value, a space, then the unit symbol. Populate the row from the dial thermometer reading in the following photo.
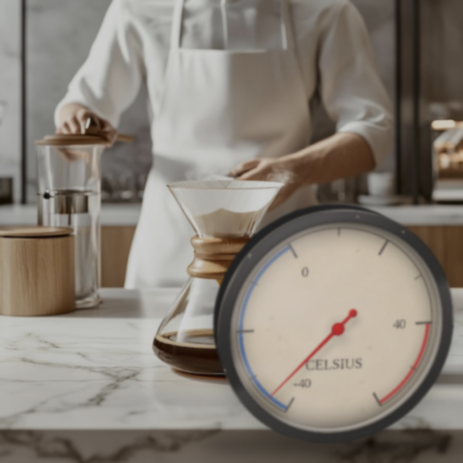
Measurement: -35 °C
